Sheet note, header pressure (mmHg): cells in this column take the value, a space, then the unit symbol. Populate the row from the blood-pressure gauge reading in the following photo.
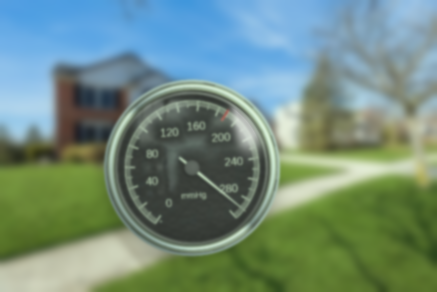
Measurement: 290 mmHg
